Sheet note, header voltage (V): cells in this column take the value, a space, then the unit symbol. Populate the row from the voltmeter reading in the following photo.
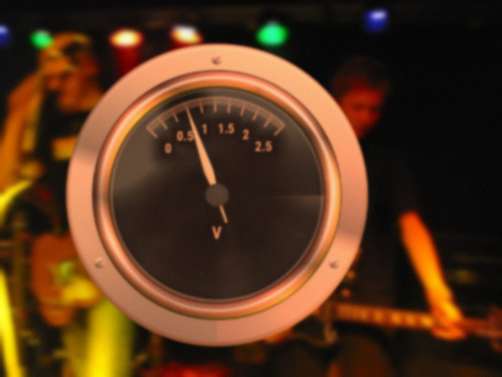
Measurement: 0.75 V
